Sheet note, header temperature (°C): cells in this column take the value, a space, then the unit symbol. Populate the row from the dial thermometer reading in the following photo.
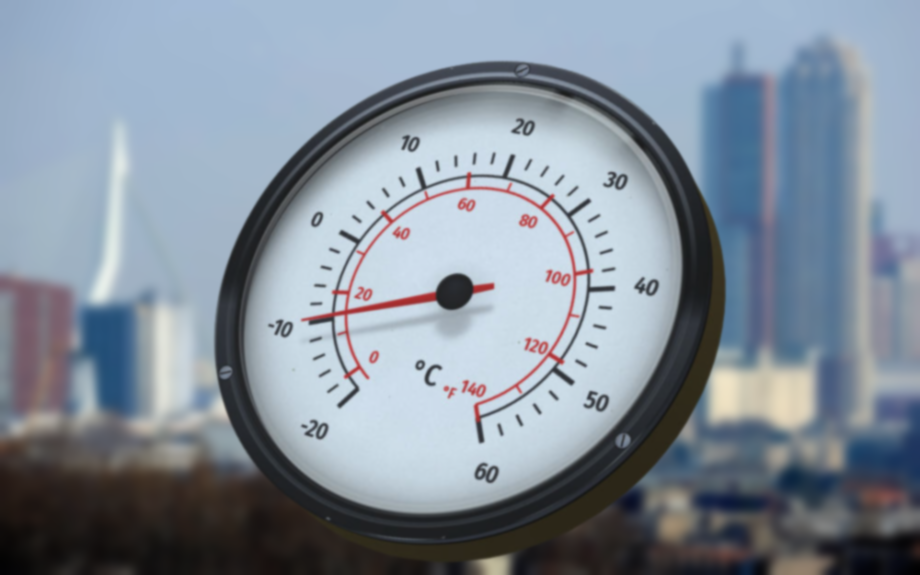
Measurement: -10 °C
